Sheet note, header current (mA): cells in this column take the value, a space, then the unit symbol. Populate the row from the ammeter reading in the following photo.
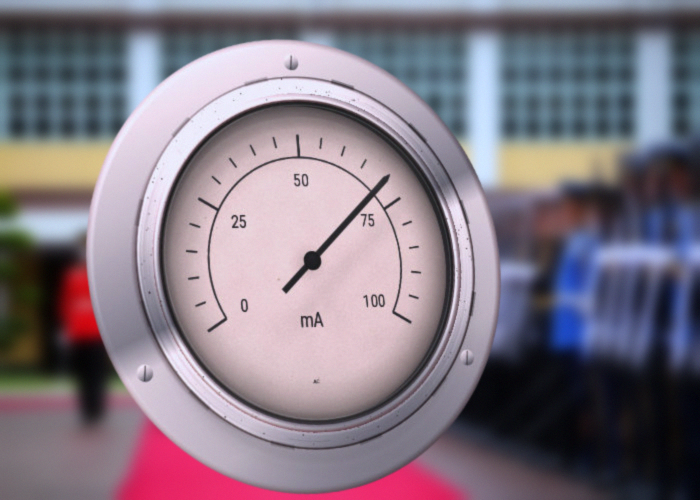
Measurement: 70 mA
